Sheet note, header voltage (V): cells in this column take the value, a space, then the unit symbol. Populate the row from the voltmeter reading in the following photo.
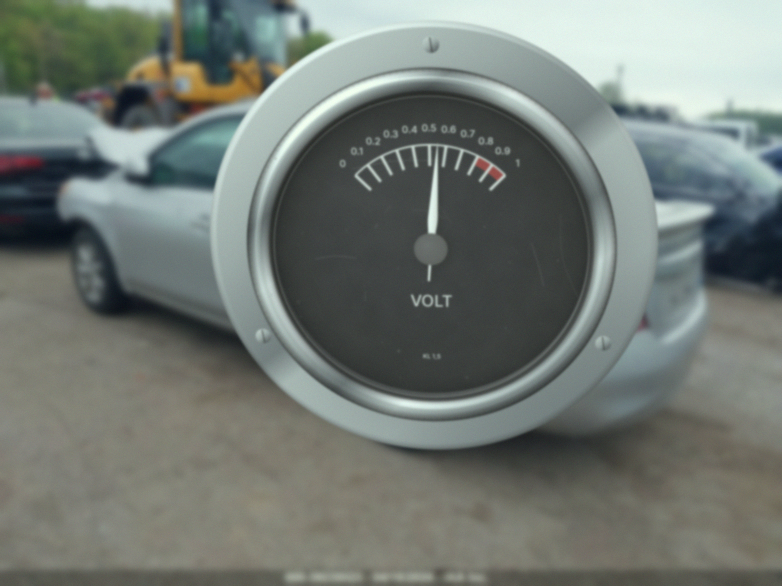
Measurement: 0.55 V
